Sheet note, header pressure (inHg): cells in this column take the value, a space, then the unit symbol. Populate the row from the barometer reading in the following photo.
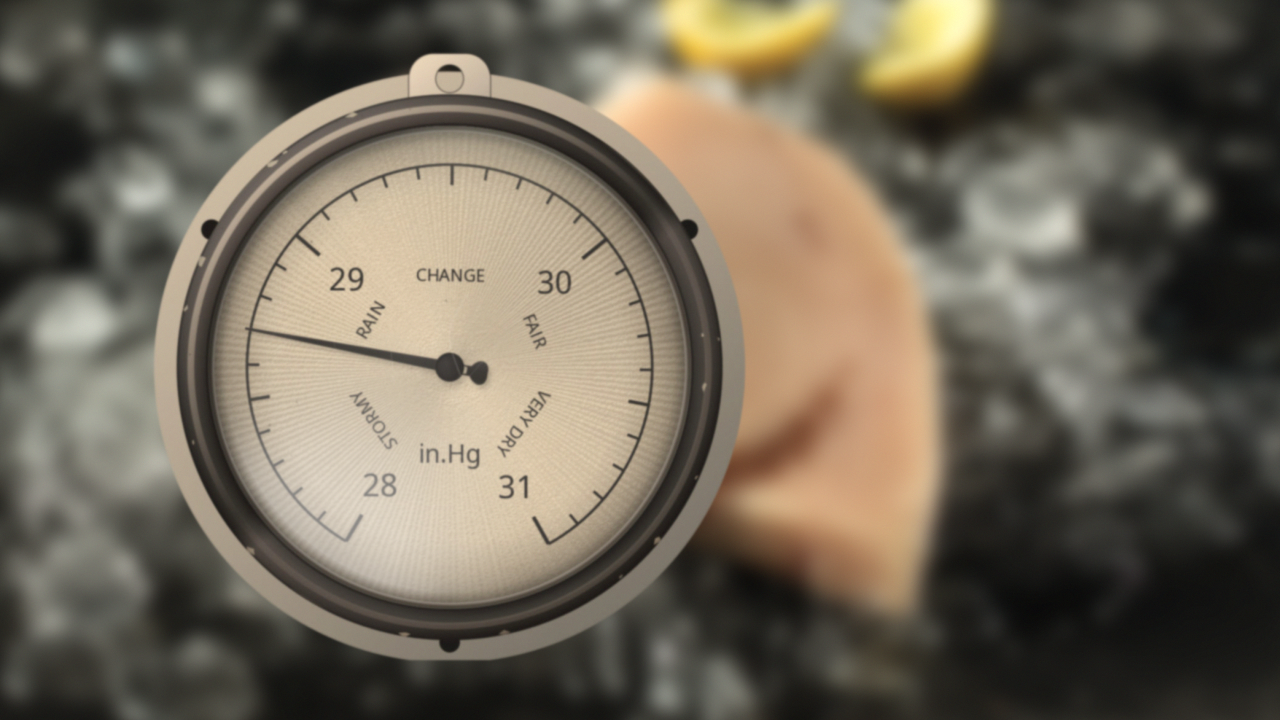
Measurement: 28.7 inHg
